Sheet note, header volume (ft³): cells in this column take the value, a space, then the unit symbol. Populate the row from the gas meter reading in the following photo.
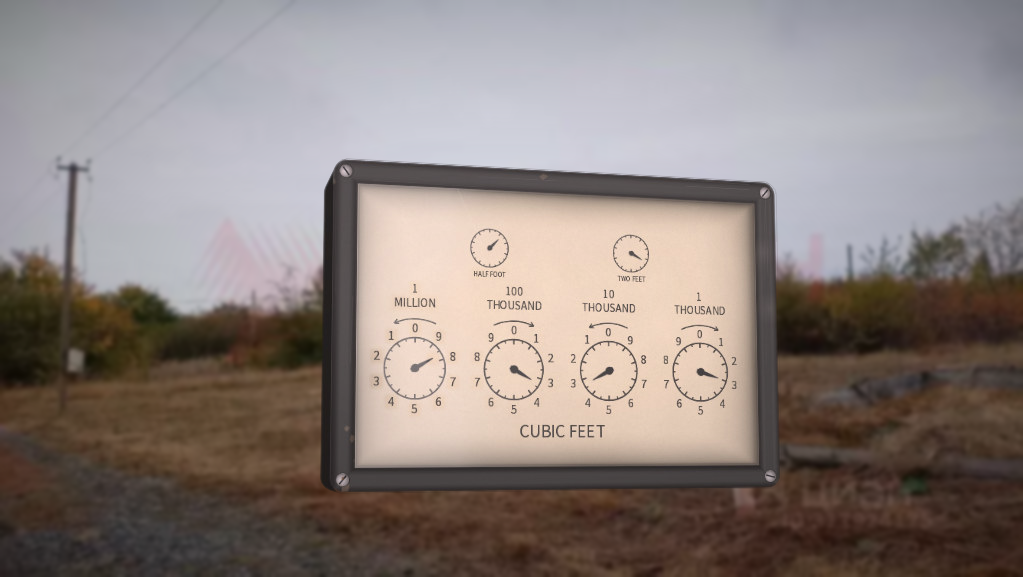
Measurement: 833300 ft³
